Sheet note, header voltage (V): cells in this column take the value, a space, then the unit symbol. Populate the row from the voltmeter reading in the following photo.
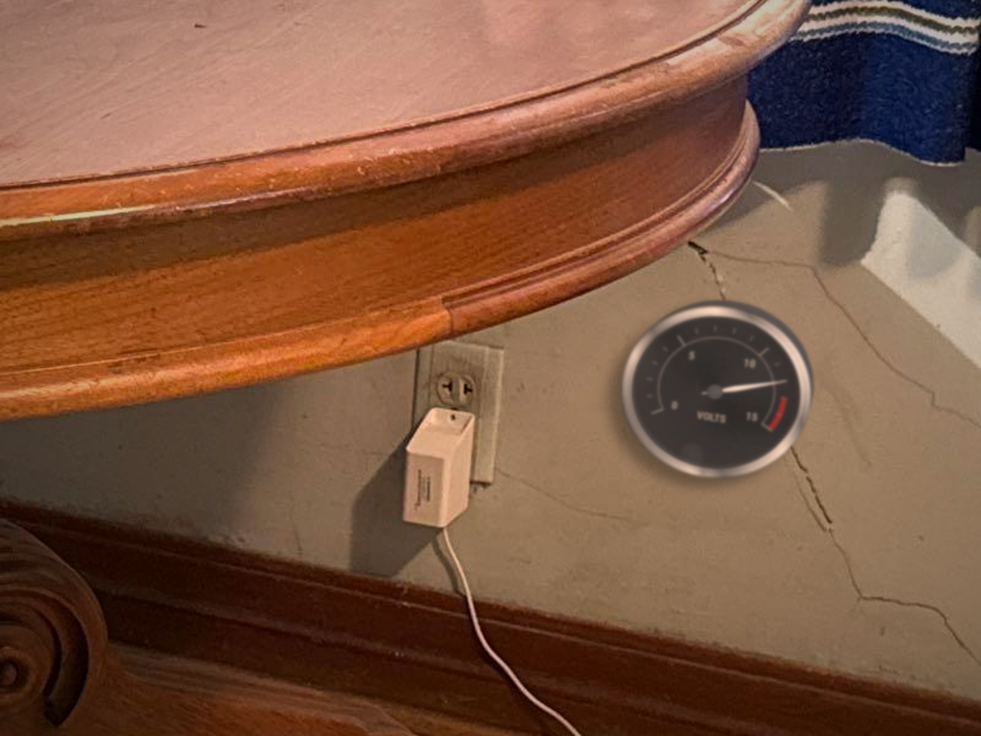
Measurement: 12 V
